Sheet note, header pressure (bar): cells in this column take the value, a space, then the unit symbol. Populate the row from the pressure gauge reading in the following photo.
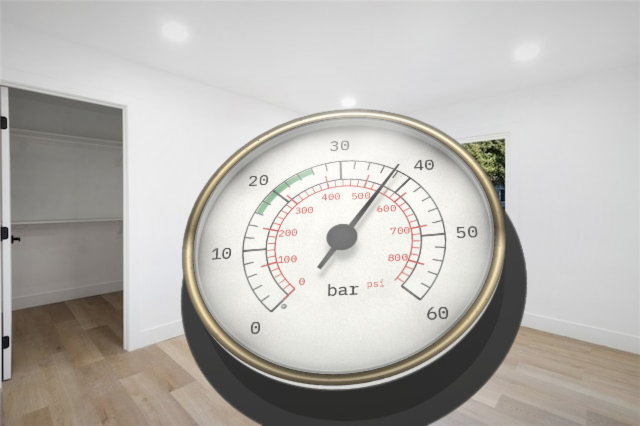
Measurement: 38 bar
